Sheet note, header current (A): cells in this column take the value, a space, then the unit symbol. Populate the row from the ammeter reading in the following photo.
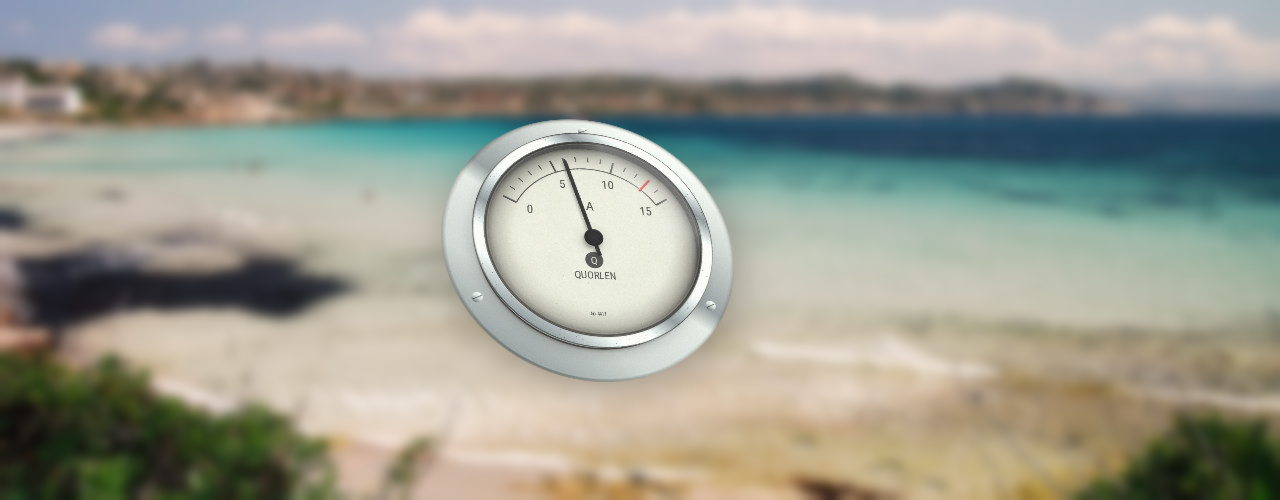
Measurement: 6 A
